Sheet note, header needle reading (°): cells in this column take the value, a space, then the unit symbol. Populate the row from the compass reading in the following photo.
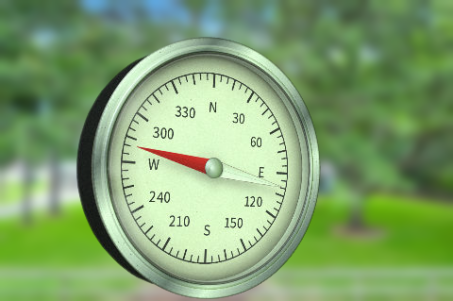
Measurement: 280 °
